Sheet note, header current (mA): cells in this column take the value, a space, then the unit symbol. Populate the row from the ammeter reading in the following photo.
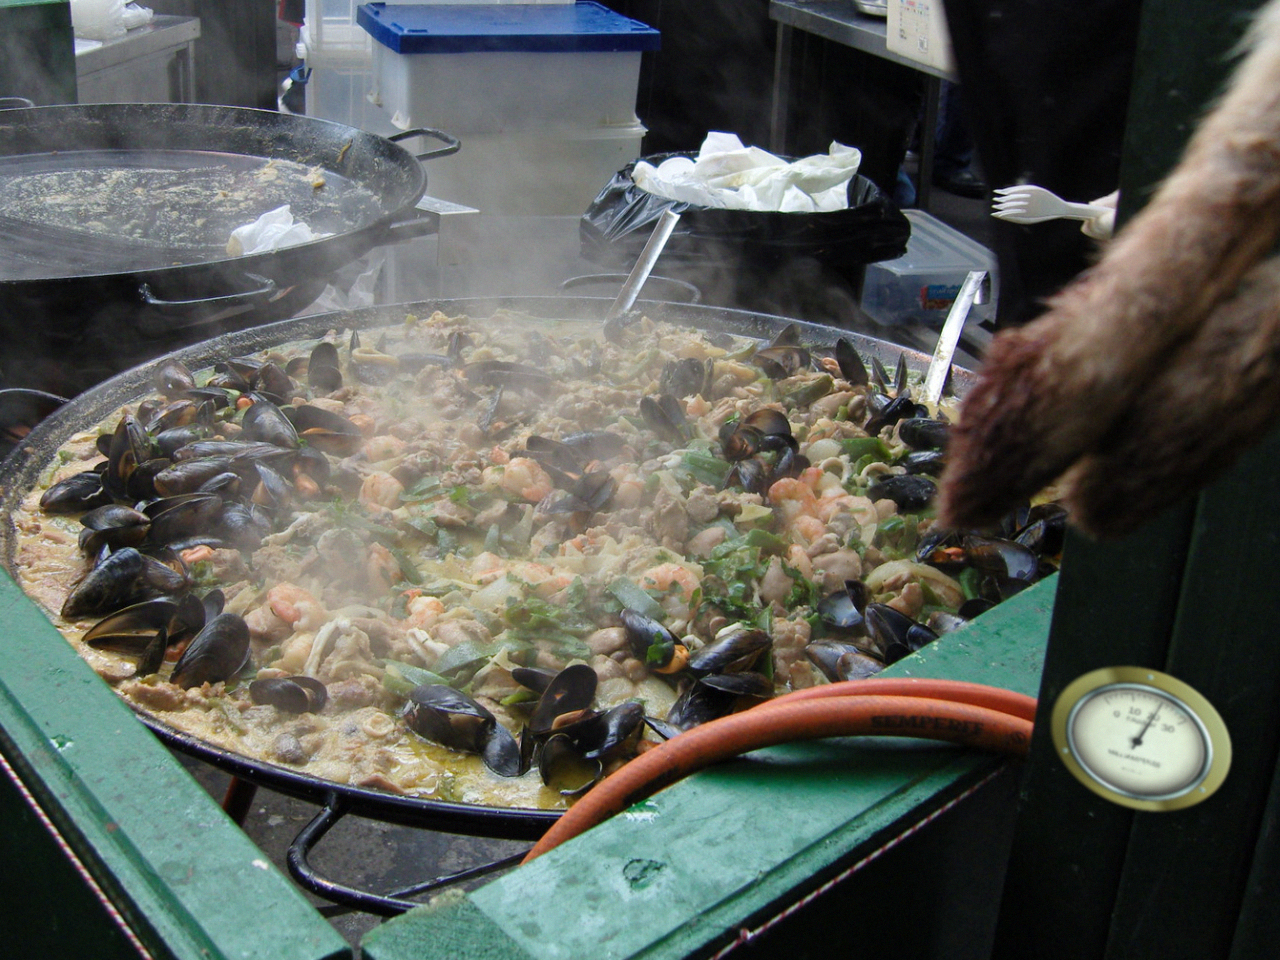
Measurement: 20 mA
